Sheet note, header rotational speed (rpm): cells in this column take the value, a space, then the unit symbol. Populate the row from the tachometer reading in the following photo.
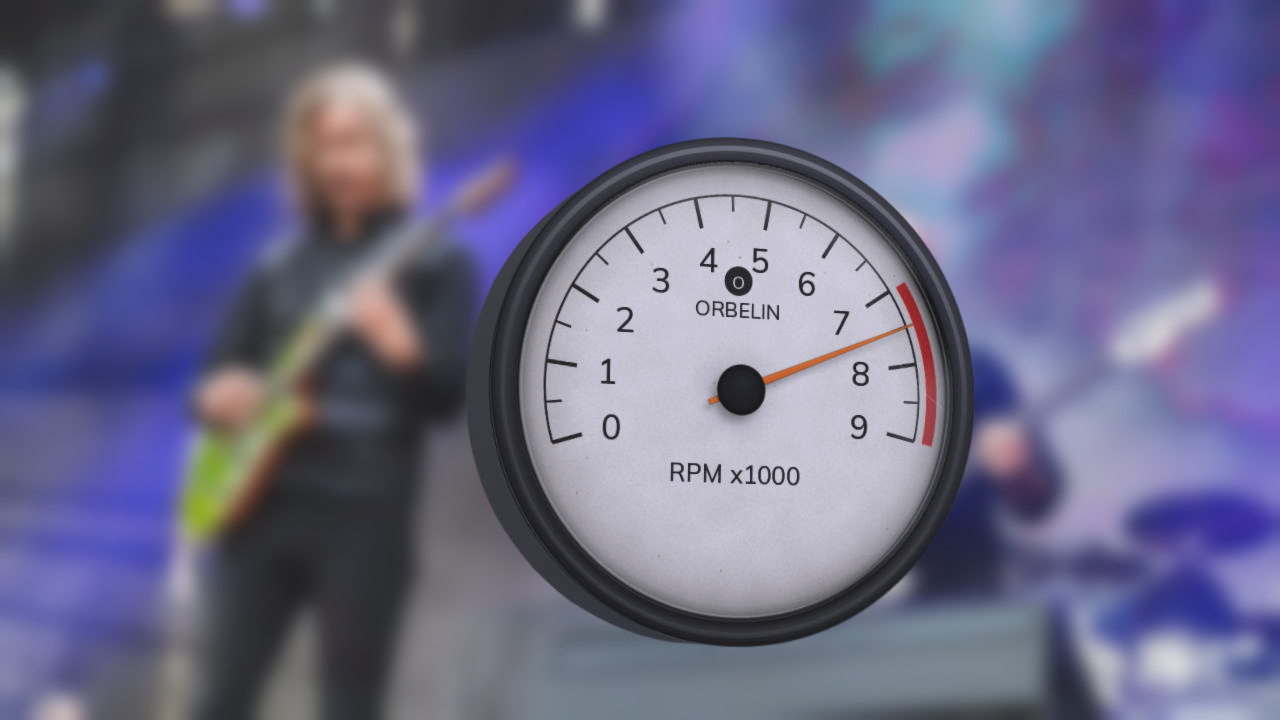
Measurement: 7500 rpm
